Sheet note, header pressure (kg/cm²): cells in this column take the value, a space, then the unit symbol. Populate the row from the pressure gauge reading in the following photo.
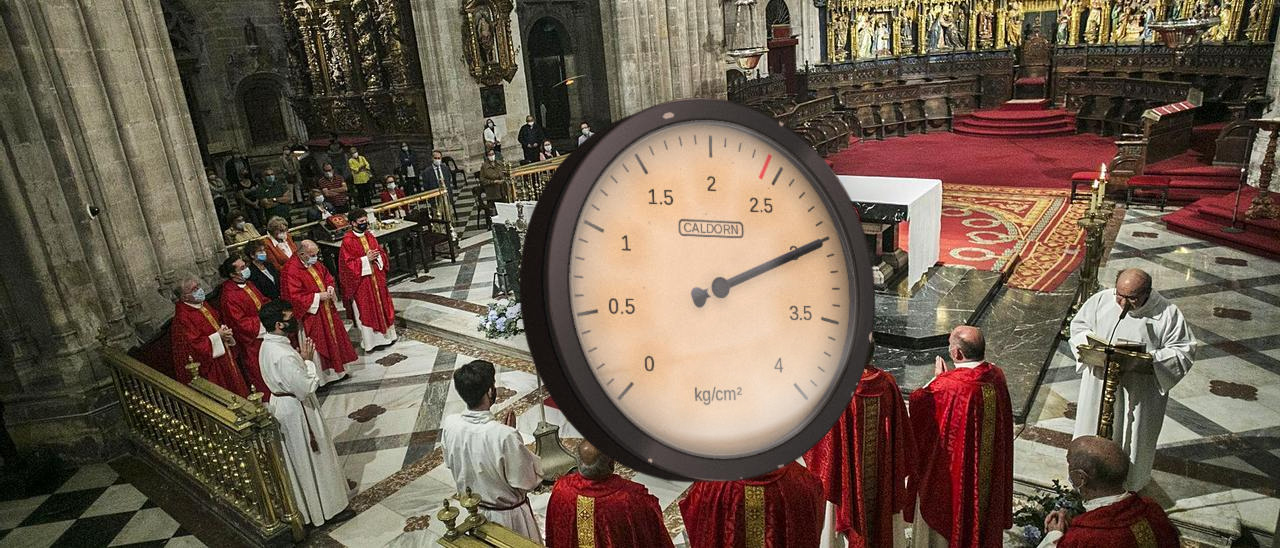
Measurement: 3 kg/cm²
